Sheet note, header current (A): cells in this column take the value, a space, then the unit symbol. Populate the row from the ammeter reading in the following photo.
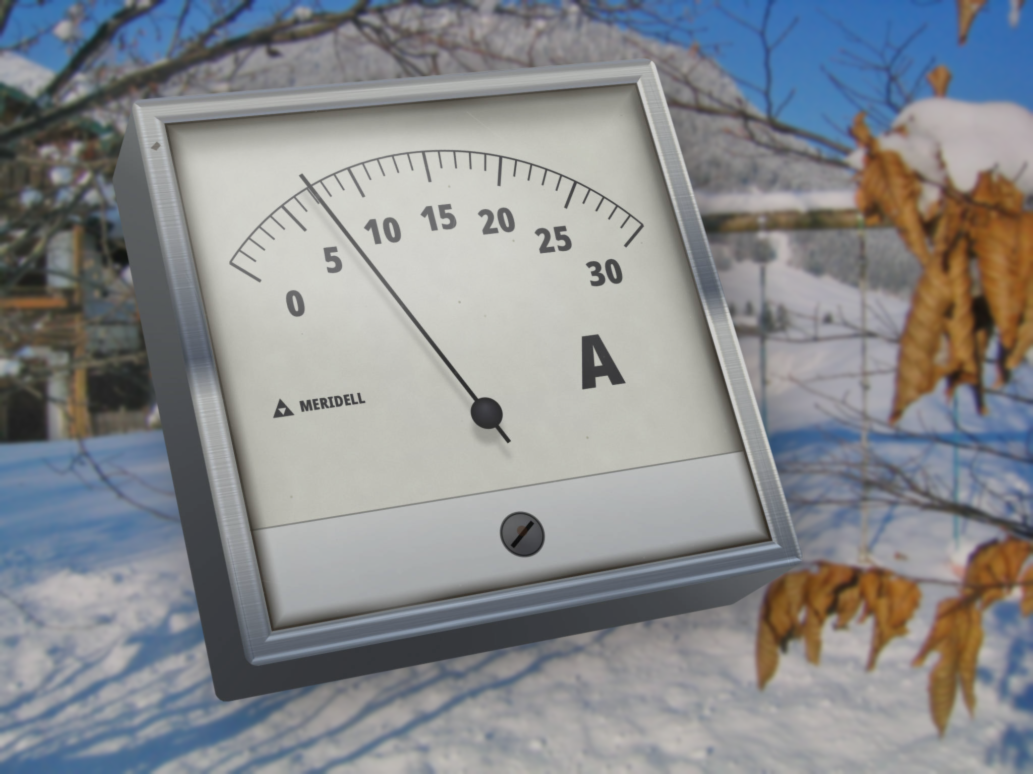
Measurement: 7 A
